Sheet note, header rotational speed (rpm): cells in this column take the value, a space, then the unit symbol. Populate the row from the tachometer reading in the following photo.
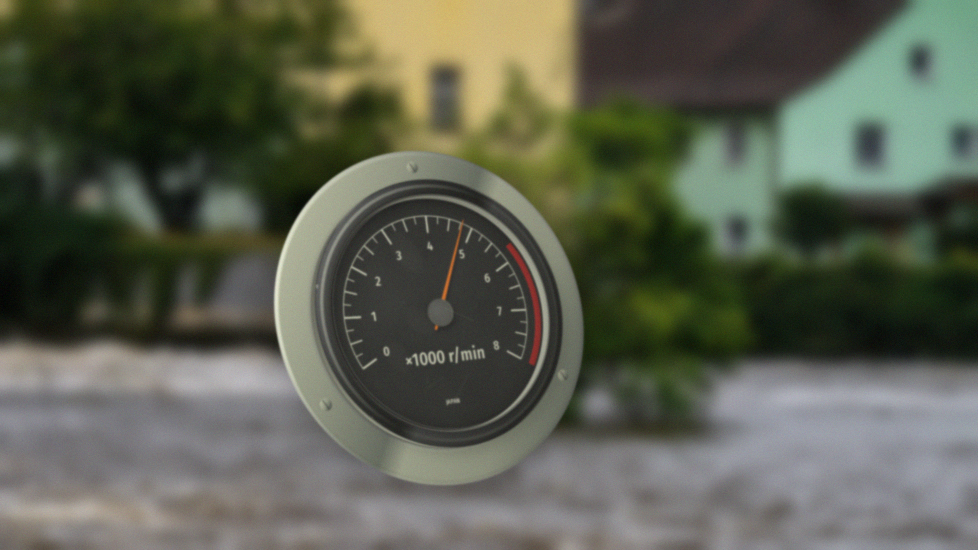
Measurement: 4750 rpm
